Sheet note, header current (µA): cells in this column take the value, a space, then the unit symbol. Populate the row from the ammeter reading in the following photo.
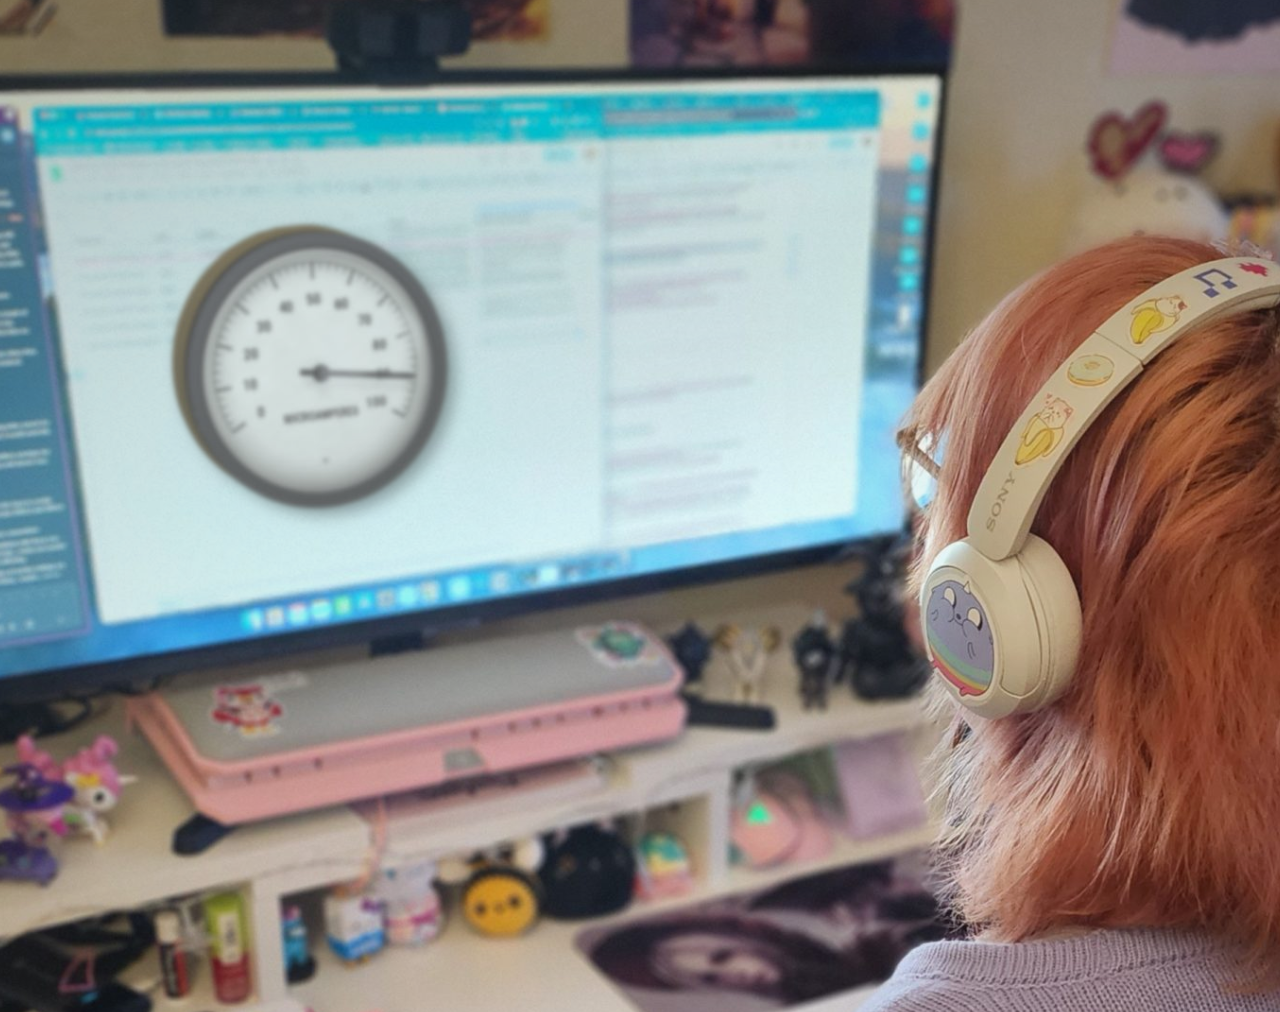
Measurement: 90 µA
